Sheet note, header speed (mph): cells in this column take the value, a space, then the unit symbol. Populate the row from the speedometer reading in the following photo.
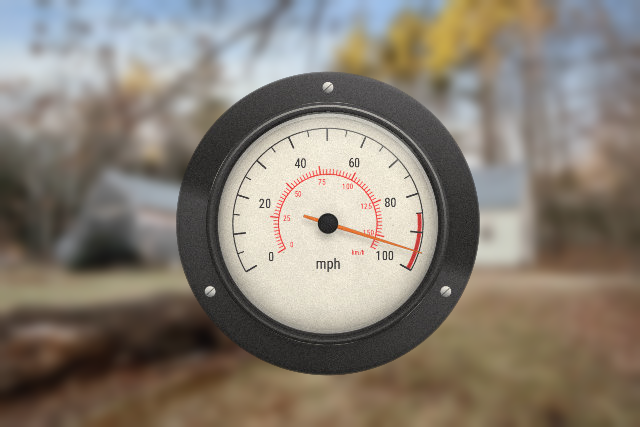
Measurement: 95 mph
